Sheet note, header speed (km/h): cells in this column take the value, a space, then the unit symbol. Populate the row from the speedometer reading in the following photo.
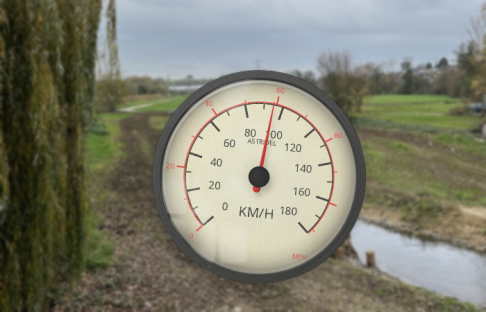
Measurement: 95 km/h
